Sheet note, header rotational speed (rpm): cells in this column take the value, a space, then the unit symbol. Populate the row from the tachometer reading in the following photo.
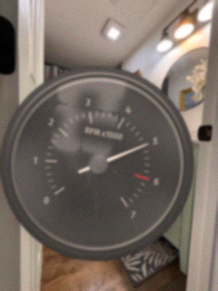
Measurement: 5000 rpm
